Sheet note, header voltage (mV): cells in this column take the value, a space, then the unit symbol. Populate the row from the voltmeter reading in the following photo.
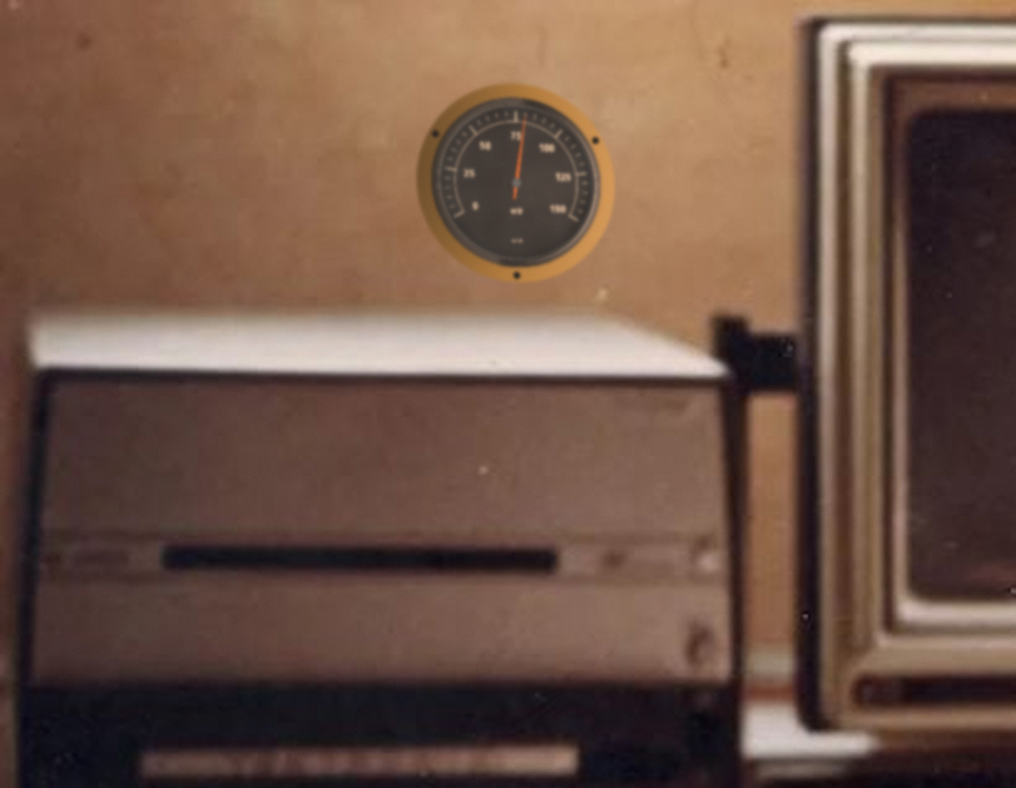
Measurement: 80 mV
